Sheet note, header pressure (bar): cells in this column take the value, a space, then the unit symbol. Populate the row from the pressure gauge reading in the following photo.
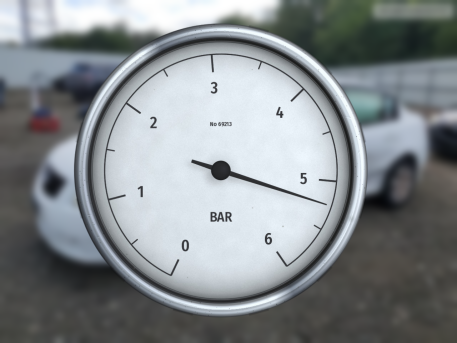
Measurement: 5.25 bar
